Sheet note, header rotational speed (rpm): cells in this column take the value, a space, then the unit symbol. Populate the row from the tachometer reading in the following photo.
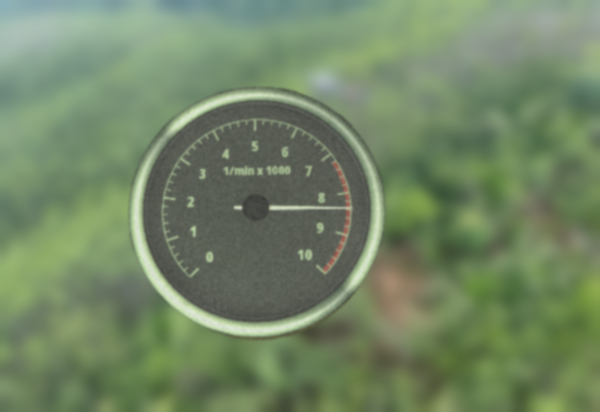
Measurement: 8400 rpm
